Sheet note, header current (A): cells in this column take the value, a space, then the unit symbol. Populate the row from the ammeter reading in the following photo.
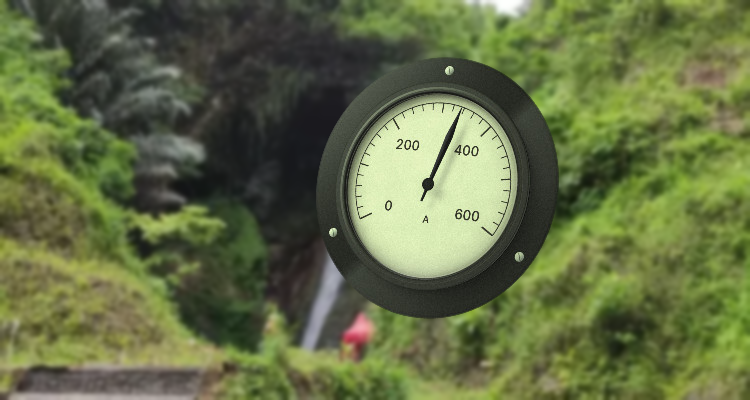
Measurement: 340 A
